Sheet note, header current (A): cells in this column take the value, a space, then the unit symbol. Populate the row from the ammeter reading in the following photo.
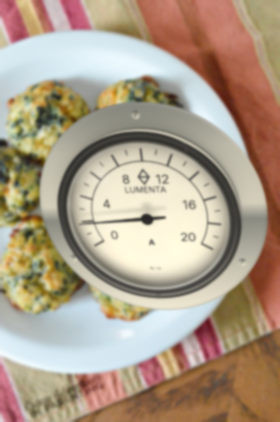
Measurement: 2 A
